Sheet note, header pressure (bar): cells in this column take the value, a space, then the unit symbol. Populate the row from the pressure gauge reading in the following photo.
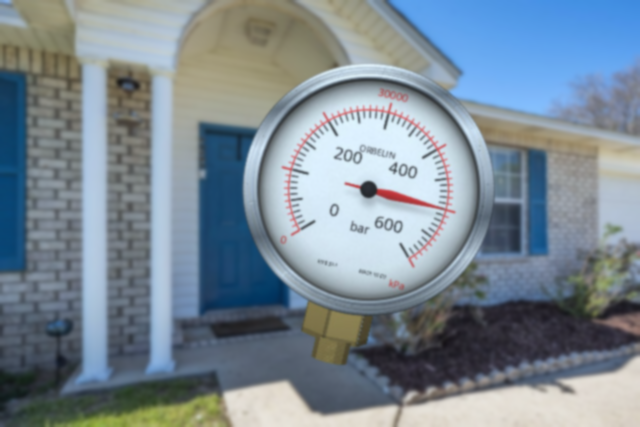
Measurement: 500 bar
